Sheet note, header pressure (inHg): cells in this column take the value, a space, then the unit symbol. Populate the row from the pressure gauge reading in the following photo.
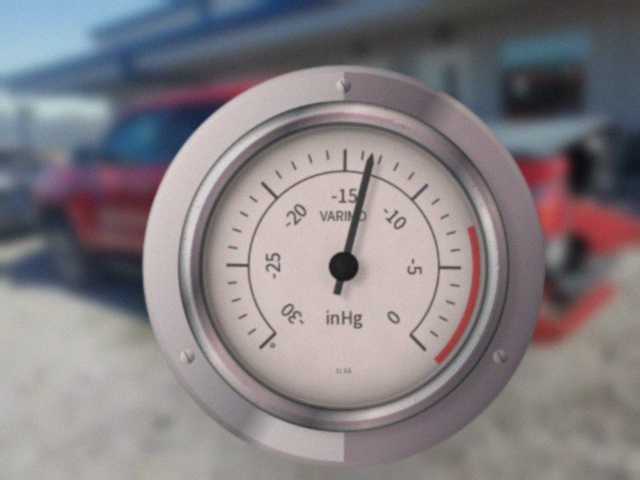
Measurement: -13.5 inHg
